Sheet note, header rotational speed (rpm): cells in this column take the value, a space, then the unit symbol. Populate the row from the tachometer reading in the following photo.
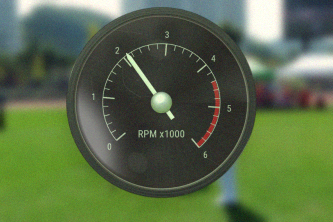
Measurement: 2100 rpm
